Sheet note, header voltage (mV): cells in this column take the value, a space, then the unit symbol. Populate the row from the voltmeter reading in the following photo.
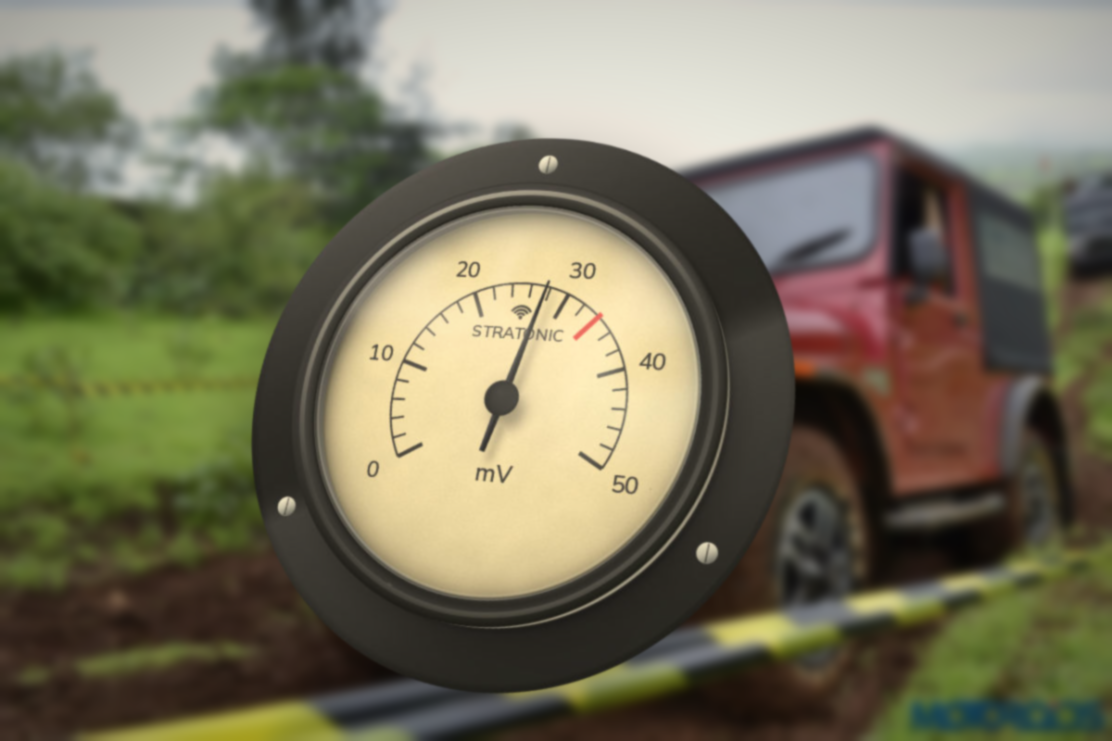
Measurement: 28 mV
